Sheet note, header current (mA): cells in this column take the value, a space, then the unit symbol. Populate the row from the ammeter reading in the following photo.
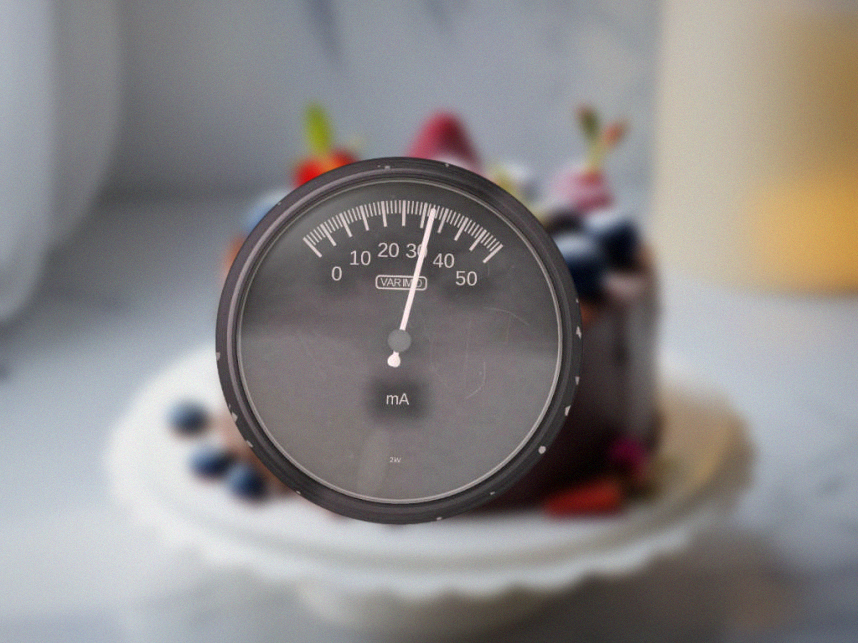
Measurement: 32 mA
